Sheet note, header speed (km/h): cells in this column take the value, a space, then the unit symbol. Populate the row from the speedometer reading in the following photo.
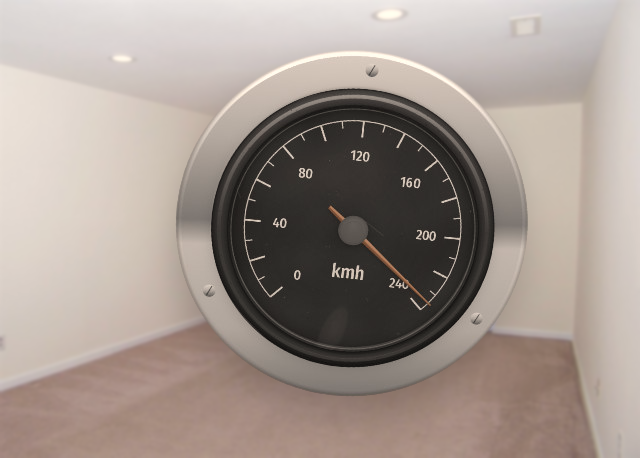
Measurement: 235 km/h
